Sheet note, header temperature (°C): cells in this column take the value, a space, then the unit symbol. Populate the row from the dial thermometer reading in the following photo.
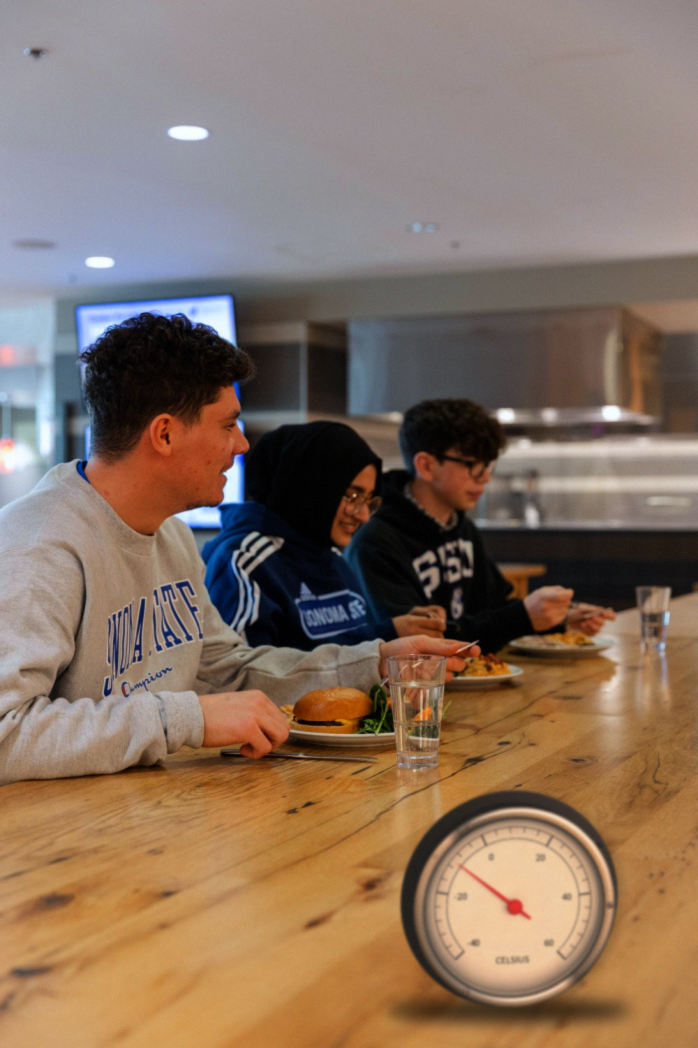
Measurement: -10 °C
